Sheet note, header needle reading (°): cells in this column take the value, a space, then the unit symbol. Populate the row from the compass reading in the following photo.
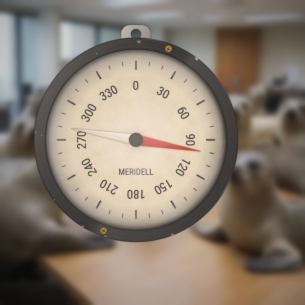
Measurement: 100 °
